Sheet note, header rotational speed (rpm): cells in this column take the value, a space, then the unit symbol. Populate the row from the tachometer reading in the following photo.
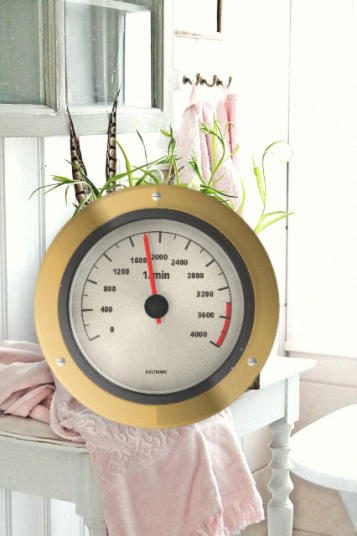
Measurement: 1800 rpm
